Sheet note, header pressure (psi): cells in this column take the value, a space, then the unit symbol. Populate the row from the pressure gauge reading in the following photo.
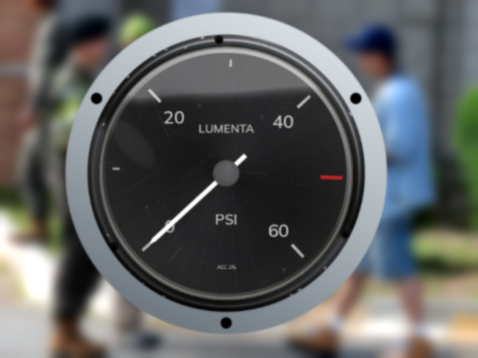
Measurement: 0 psi
